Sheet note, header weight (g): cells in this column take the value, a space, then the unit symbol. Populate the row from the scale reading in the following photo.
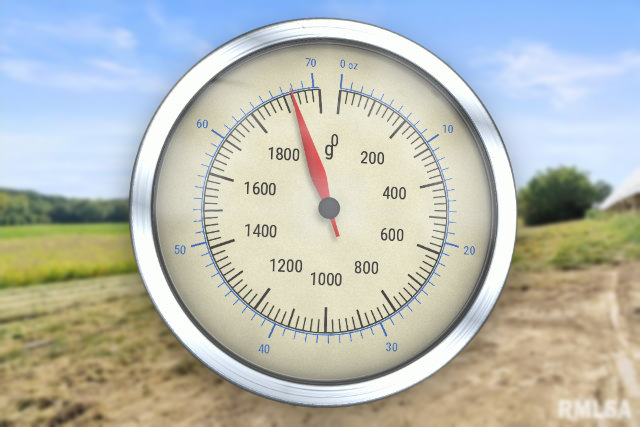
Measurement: 1920 g
